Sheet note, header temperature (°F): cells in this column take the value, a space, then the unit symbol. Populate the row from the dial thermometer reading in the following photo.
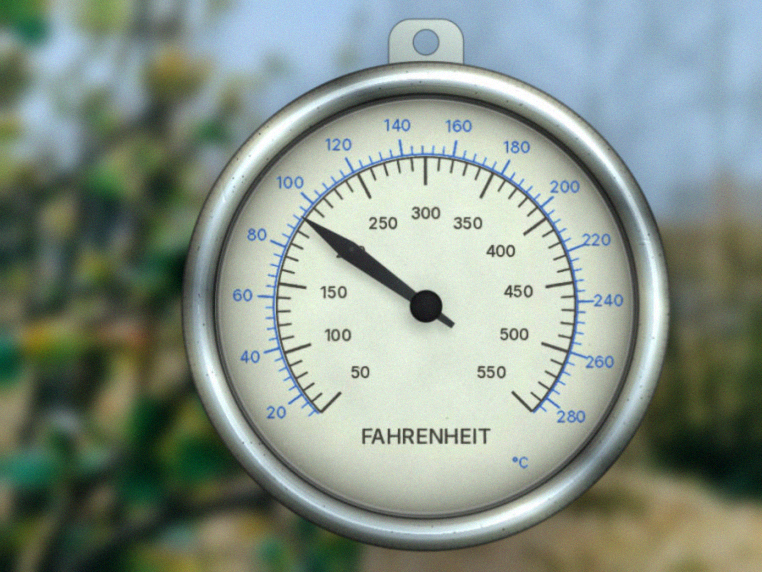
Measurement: 200 °F
